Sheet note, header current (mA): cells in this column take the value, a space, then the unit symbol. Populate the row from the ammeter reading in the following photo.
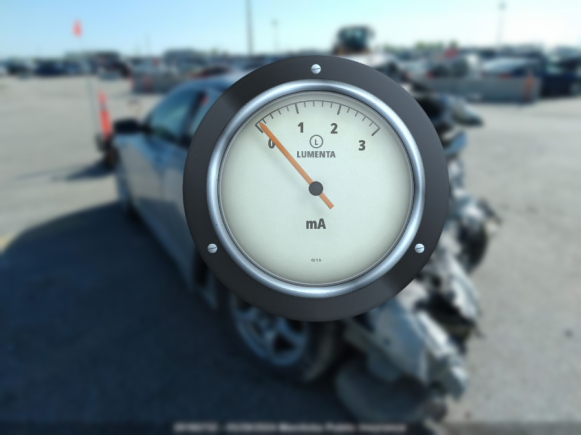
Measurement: 0.1 mA
